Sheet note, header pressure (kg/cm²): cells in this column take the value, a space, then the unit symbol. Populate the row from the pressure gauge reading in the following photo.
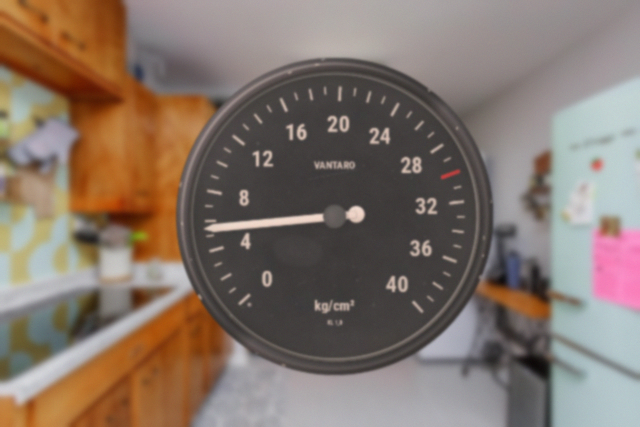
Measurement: 5.5 kg/cm²
